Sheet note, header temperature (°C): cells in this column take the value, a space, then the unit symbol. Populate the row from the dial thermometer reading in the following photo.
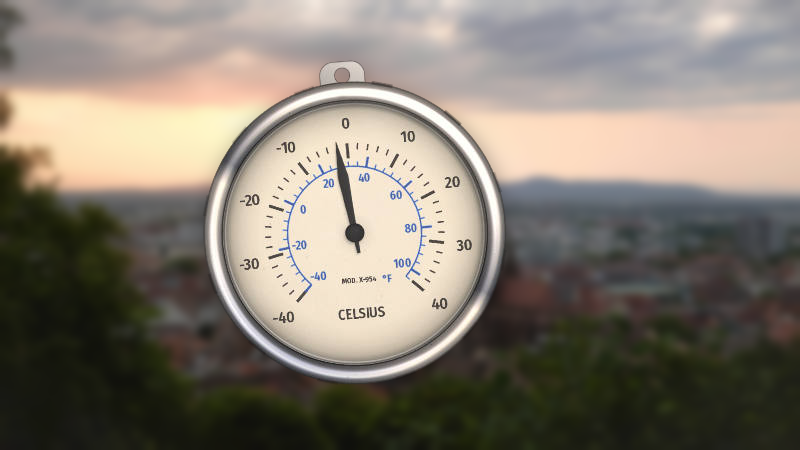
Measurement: -2 °C
